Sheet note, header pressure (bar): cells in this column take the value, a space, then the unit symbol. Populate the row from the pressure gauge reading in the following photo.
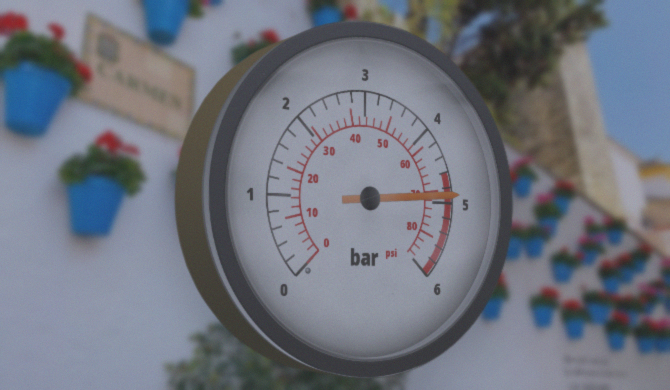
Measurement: 4.9 bar
